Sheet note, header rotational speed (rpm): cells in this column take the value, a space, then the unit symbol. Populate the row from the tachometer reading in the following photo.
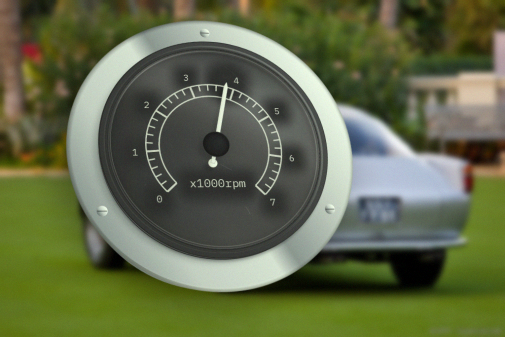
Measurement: 3800 rpm
